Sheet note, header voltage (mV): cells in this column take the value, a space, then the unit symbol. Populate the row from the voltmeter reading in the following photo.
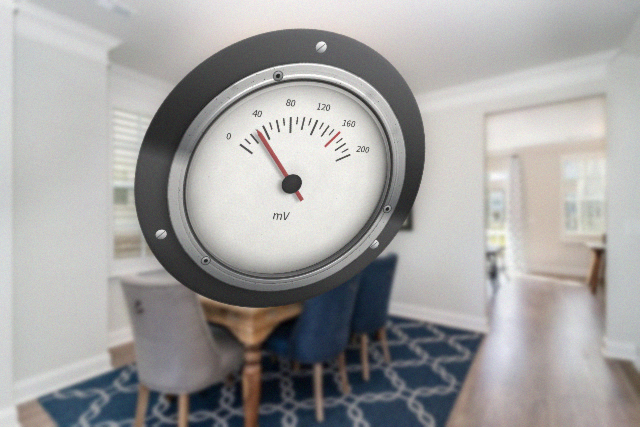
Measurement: 30 mV
